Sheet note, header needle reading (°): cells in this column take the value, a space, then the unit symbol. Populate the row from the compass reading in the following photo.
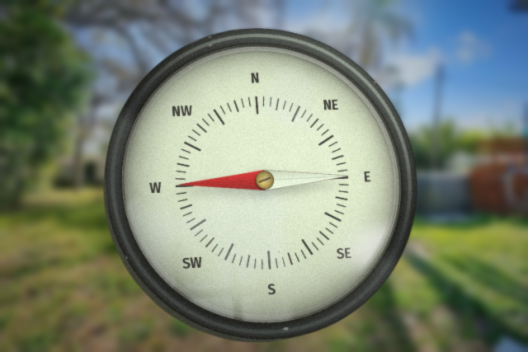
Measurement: 270 °
